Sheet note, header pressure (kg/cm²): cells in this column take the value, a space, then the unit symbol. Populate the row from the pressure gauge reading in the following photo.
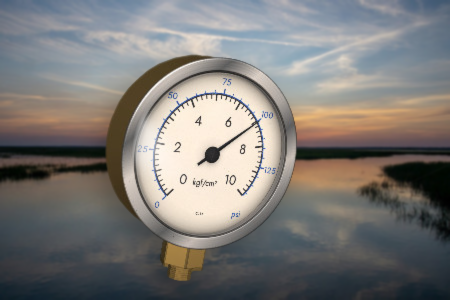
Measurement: 7 kg/cm²
